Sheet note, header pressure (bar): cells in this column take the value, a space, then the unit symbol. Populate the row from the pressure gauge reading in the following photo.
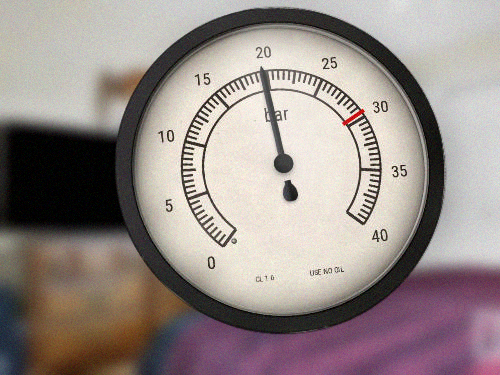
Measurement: 19.5 bar
